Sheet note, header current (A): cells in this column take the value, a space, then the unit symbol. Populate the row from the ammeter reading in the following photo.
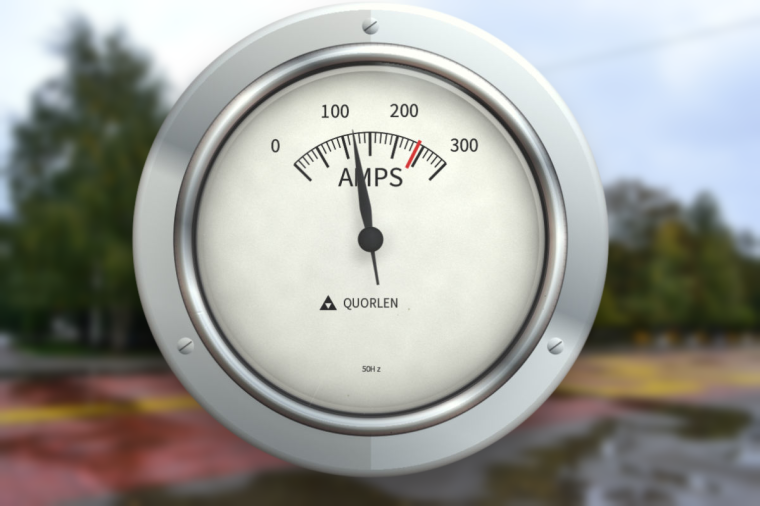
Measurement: 120 A
